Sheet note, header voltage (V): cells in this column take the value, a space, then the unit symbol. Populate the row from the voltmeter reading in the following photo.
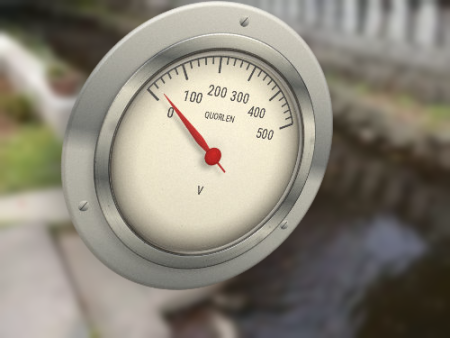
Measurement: 20 V
